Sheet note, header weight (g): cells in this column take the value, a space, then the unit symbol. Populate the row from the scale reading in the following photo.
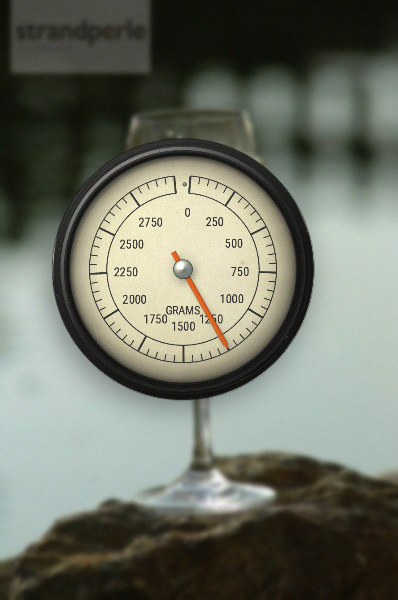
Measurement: 1250 g
